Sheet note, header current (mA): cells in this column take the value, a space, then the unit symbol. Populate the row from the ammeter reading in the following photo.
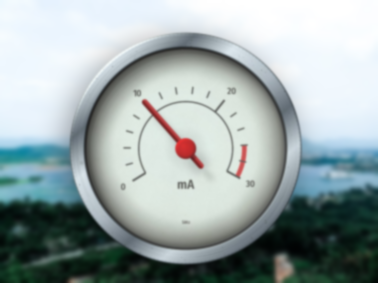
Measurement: 10 mA
